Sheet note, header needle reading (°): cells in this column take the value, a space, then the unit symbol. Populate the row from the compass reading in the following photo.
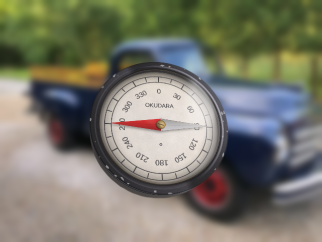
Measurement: 270 °
